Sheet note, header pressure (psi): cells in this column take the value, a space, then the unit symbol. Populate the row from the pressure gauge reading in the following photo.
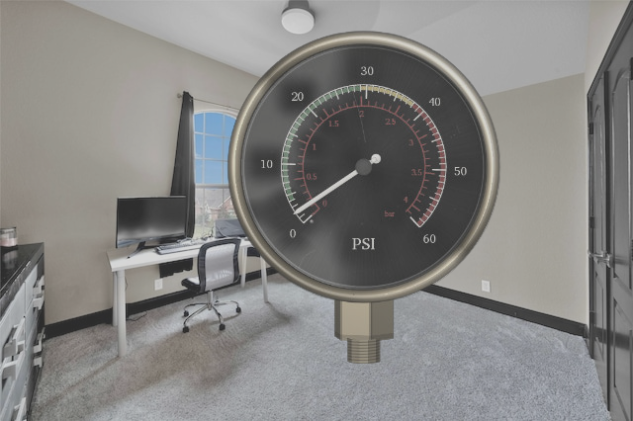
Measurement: 2 psi
